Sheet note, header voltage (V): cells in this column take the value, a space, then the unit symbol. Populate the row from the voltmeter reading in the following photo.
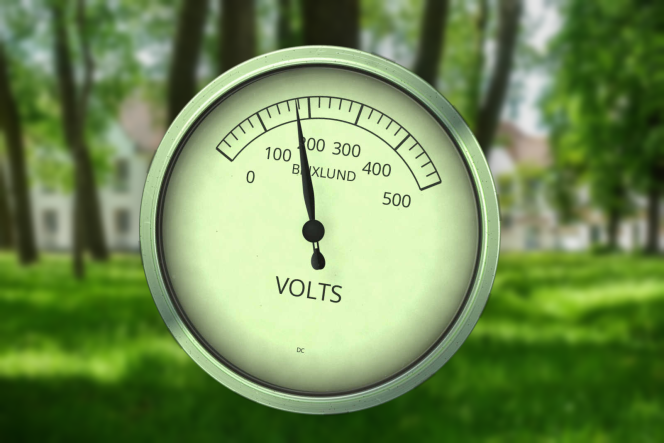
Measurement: 180 V
